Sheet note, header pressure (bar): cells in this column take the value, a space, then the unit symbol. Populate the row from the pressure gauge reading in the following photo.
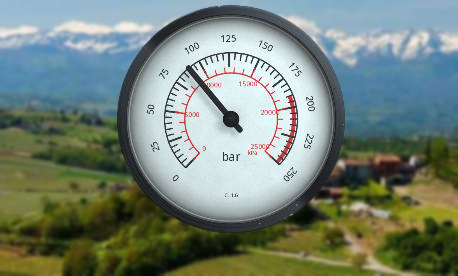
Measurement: 90 bar
